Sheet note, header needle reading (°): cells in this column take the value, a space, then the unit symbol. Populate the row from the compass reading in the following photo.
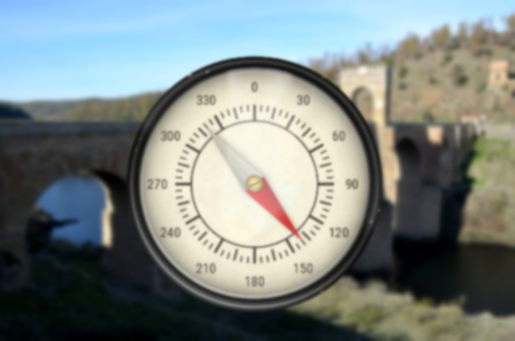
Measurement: 140 °
